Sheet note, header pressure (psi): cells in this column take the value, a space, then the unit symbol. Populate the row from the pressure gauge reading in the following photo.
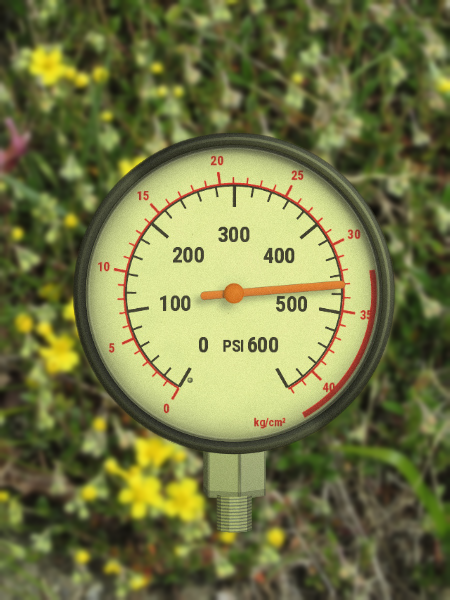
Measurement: 470 psi
